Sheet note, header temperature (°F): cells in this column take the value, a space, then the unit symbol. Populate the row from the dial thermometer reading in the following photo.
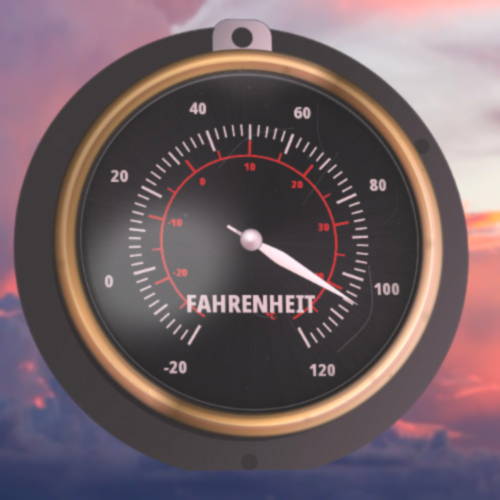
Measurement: 106 °F
